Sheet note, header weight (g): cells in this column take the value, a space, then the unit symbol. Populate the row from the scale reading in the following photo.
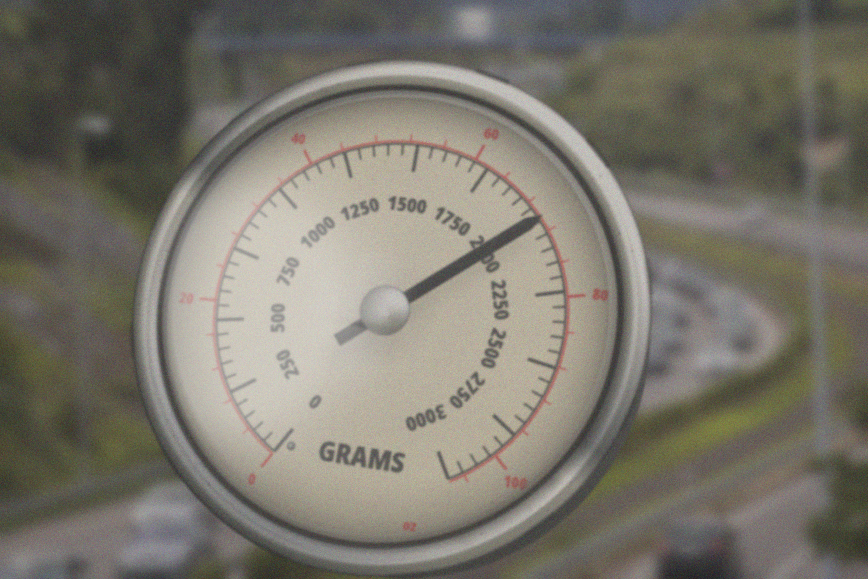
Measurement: 2000 g
